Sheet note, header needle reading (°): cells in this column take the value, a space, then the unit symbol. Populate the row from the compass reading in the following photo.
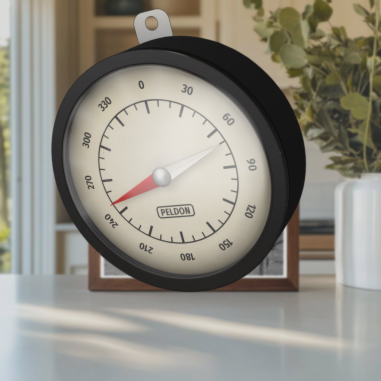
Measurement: 250 °
